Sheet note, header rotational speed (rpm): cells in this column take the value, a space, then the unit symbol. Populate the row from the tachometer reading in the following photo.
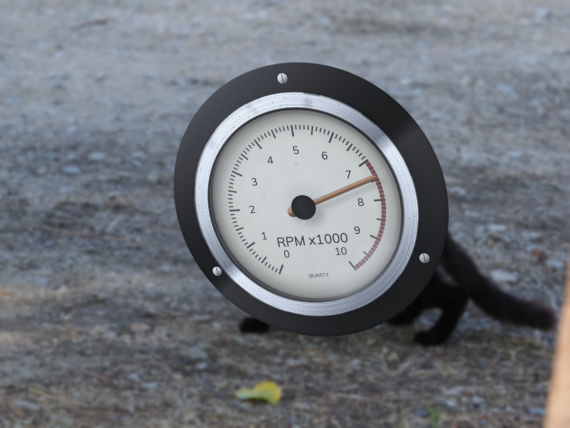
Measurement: 7400 rpm
